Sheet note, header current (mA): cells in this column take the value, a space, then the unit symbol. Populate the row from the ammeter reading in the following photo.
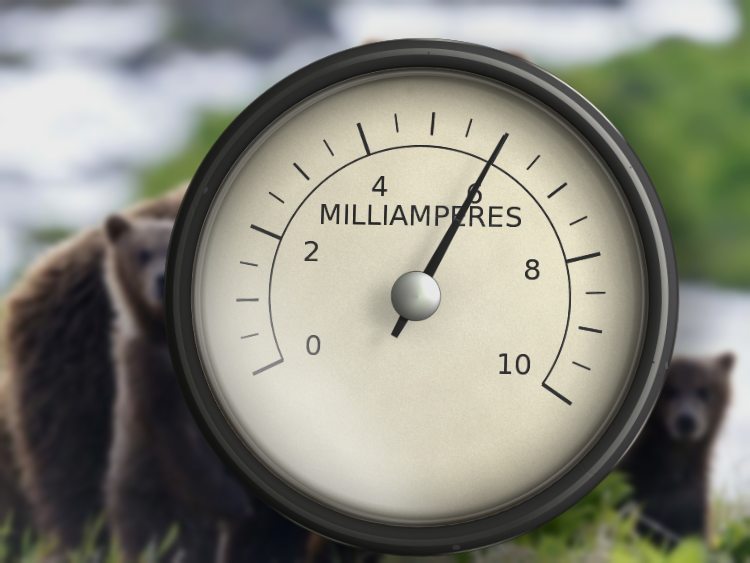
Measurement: 6 mA
